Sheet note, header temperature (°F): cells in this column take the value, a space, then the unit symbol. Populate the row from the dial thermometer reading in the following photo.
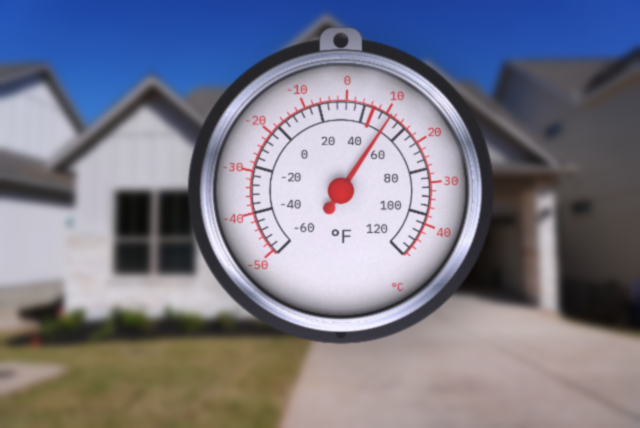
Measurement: 52 °F
